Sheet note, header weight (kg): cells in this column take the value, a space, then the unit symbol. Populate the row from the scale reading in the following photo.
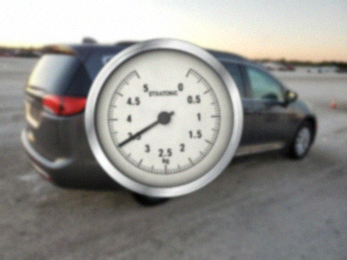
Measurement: 3.5 kg
